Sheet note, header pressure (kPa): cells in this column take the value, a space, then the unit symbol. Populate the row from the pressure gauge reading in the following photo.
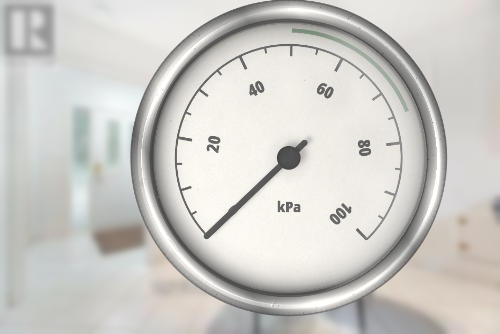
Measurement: 0 kPa
